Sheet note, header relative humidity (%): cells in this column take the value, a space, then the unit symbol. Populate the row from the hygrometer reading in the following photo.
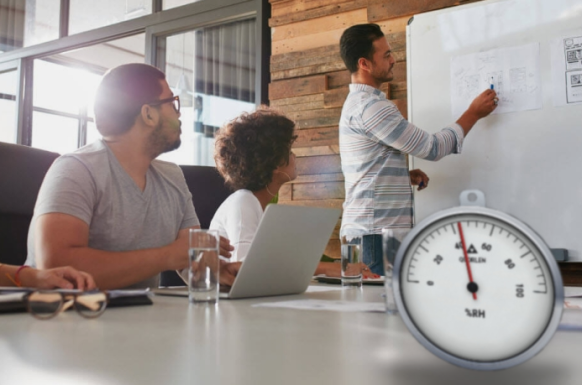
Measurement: 44 %
